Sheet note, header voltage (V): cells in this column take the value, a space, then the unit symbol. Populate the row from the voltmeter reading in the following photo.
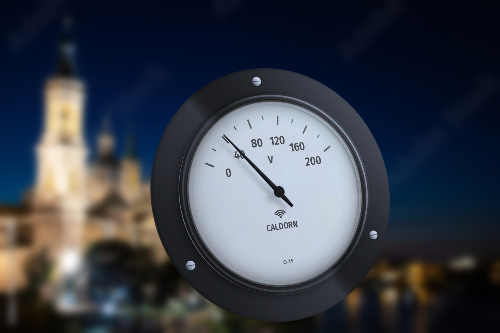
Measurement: 40 V
